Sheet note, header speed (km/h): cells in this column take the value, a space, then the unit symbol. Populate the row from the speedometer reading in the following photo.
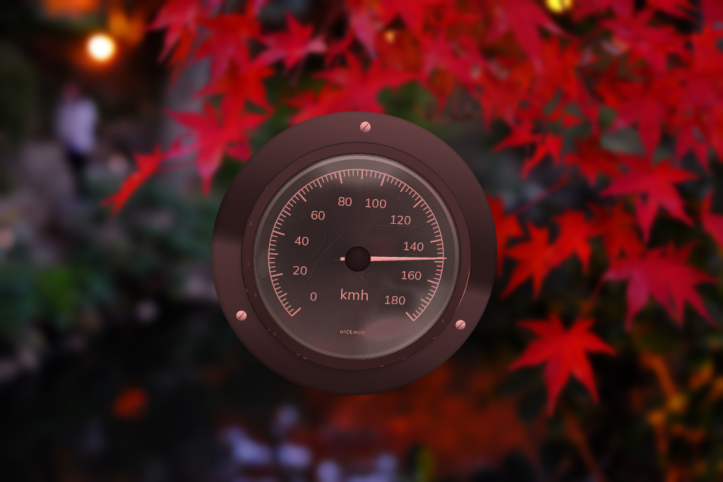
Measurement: 148 km/h
